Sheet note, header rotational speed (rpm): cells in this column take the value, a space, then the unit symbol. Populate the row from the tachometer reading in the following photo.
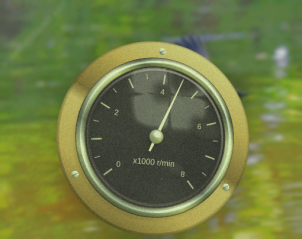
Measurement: 4500 rpm
